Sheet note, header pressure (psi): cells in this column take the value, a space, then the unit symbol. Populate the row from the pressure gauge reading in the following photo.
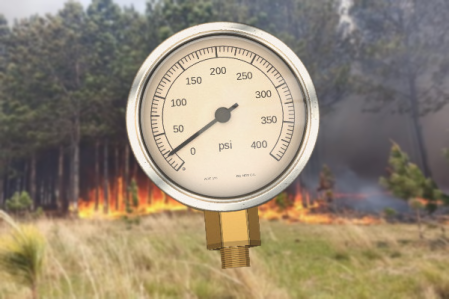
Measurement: 20 psi
